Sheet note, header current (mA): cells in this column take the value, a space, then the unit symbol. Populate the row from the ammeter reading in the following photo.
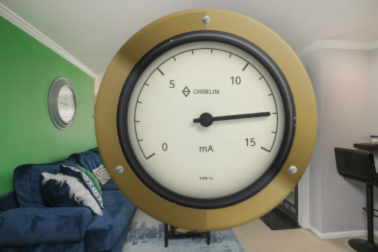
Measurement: 13 mA
